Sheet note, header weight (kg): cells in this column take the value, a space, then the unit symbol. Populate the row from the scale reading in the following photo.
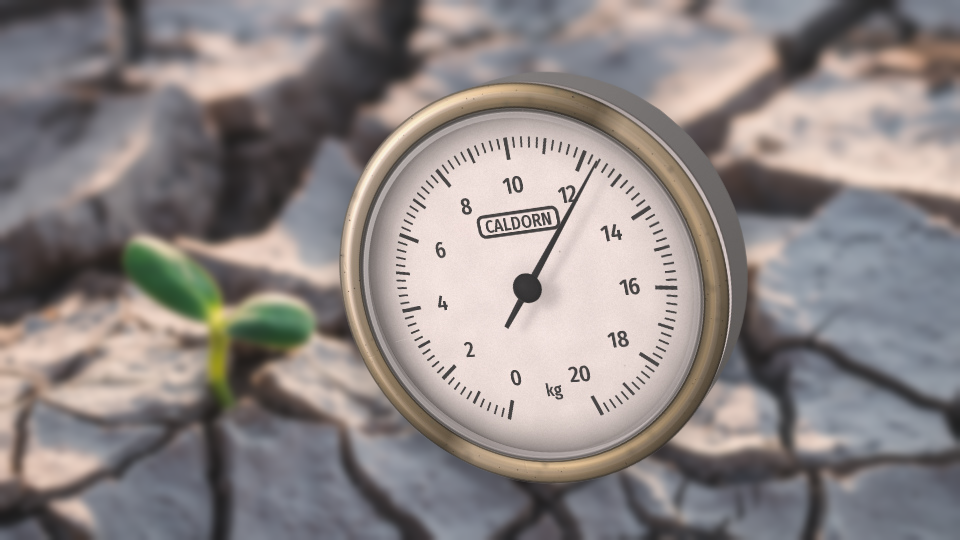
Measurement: 12.4 kg
